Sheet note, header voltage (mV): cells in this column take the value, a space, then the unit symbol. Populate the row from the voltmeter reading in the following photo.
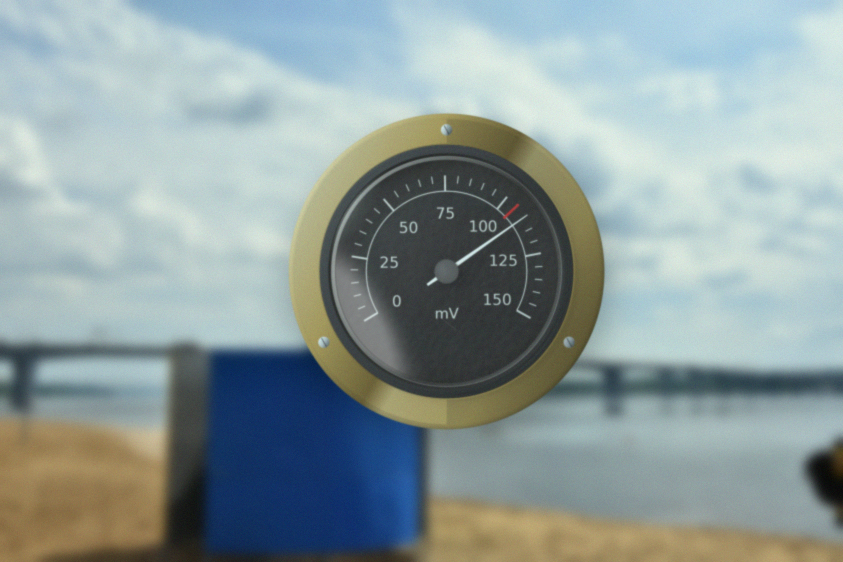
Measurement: 110 mV
